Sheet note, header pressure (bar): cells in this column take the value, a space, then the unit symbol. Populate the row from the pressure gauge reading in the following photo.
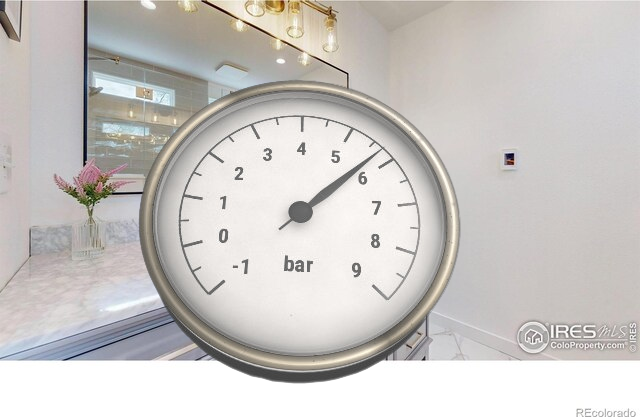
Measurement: 5.75 bar
